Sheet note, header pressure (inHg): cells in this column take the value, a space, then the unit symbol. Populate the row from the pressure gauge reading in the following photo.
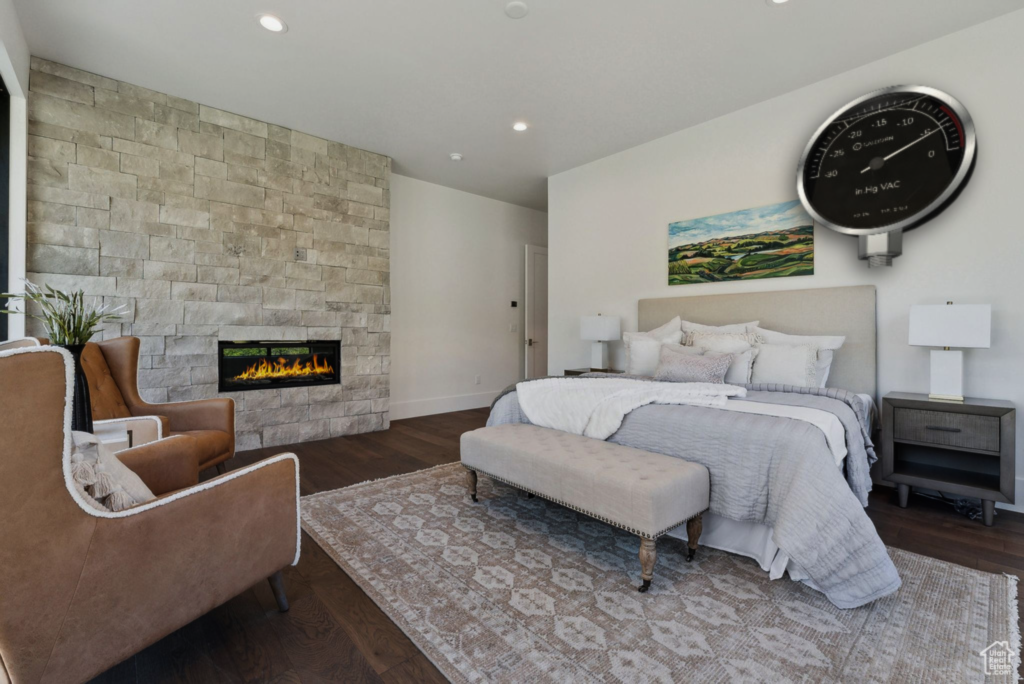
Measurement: -4 inHg
